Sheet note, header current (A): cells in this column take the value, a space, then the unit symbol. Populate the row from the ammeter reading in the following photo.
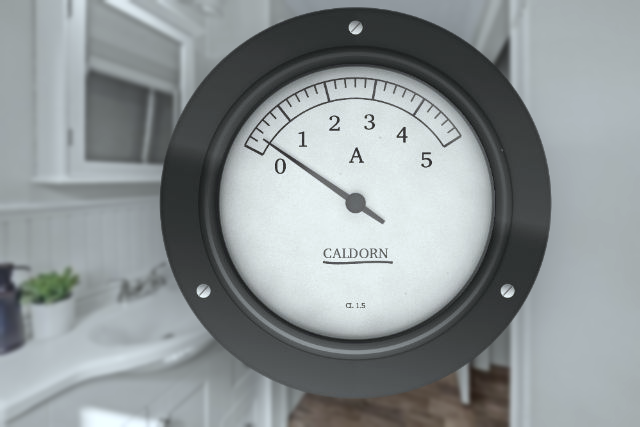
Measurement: 0.3 A
